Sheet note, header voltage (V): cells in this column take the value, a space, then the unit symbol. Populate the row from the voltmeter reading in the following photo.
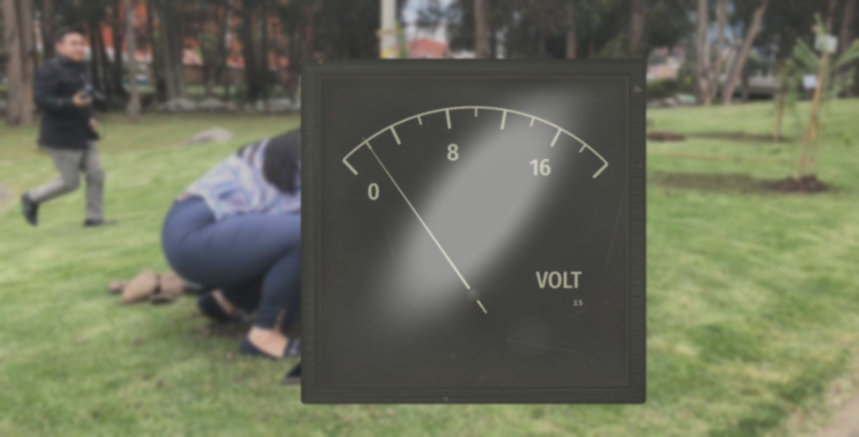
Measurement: 2 V
